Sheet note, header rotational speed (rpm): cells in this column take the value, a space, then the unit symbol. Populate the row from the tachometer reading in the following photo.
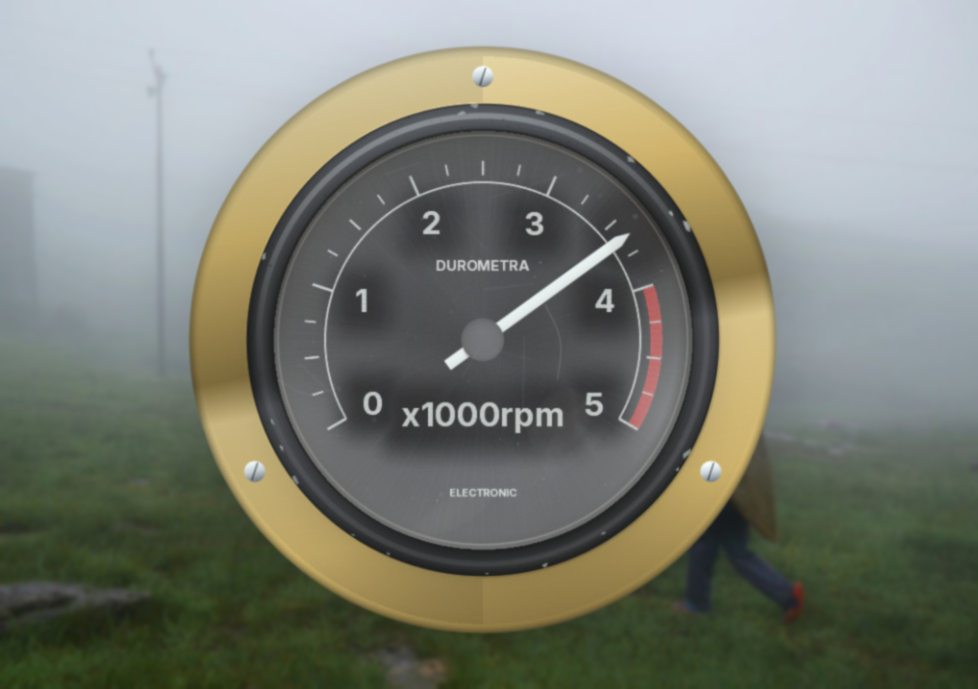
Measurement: 3625 rpm
